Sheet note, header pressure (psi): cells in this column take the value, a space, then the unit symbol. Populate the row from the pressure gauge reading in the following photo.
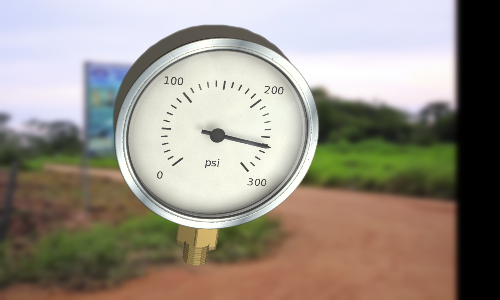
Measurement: 260 psi
